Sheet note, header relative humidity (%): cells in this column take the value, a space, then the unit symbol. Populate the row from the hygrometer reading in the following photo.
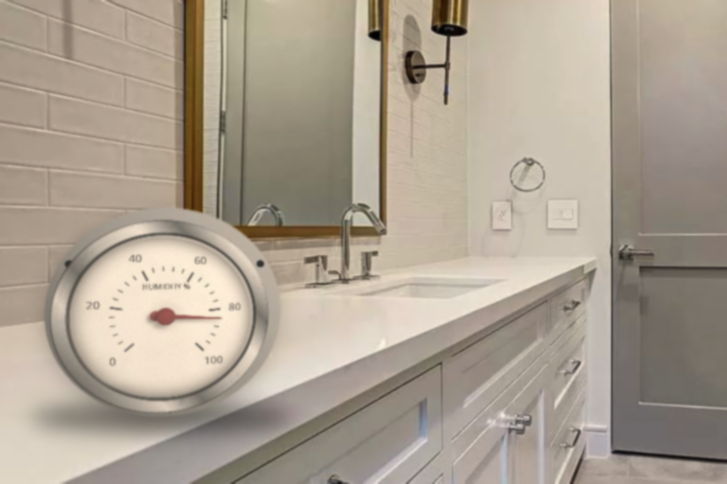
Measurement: 84 %
